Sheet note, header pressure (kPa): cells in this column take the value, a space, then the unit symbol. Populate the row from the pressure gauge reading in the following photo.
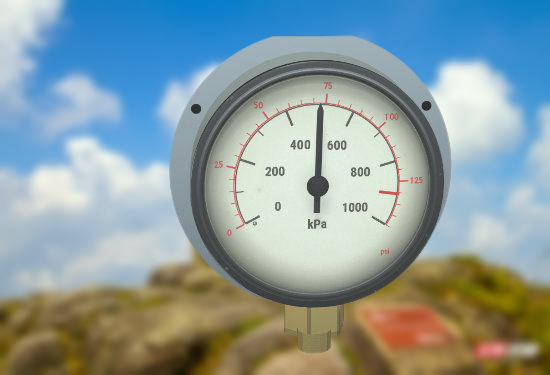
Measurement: 500 kPa
